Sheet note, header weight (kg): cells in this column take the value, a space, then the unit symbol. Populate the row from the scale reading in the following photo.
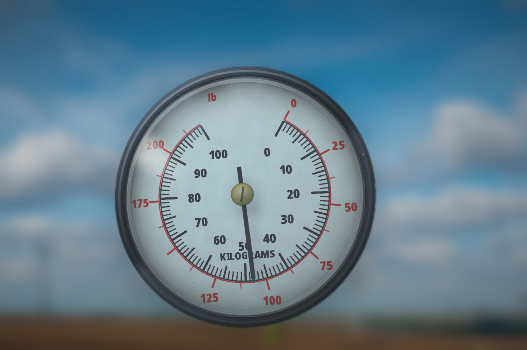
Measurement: 48 kg
